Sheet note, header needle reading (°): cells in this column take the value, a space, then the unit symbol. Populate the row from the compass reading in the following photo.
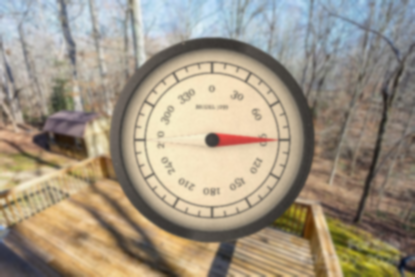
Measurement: 90 °
